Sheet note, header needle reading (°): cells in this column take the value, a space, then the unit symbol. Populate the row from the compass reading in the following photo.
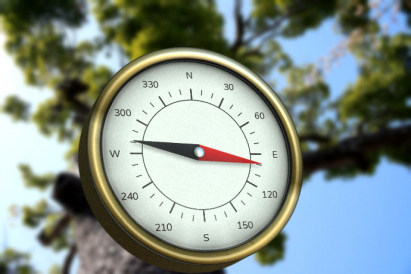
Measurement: 100 °
